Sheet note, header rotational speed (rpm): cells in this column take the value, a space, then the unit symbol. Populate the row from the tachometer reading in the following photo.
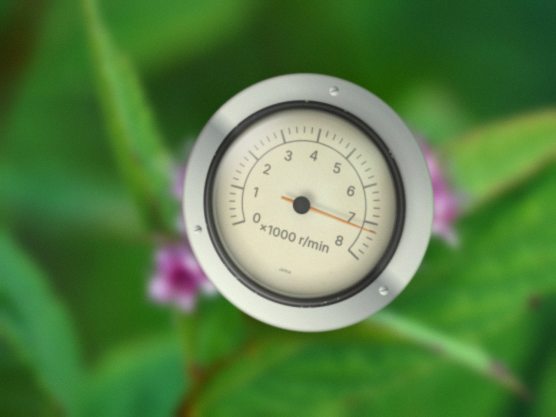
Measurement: 7200 rpm
